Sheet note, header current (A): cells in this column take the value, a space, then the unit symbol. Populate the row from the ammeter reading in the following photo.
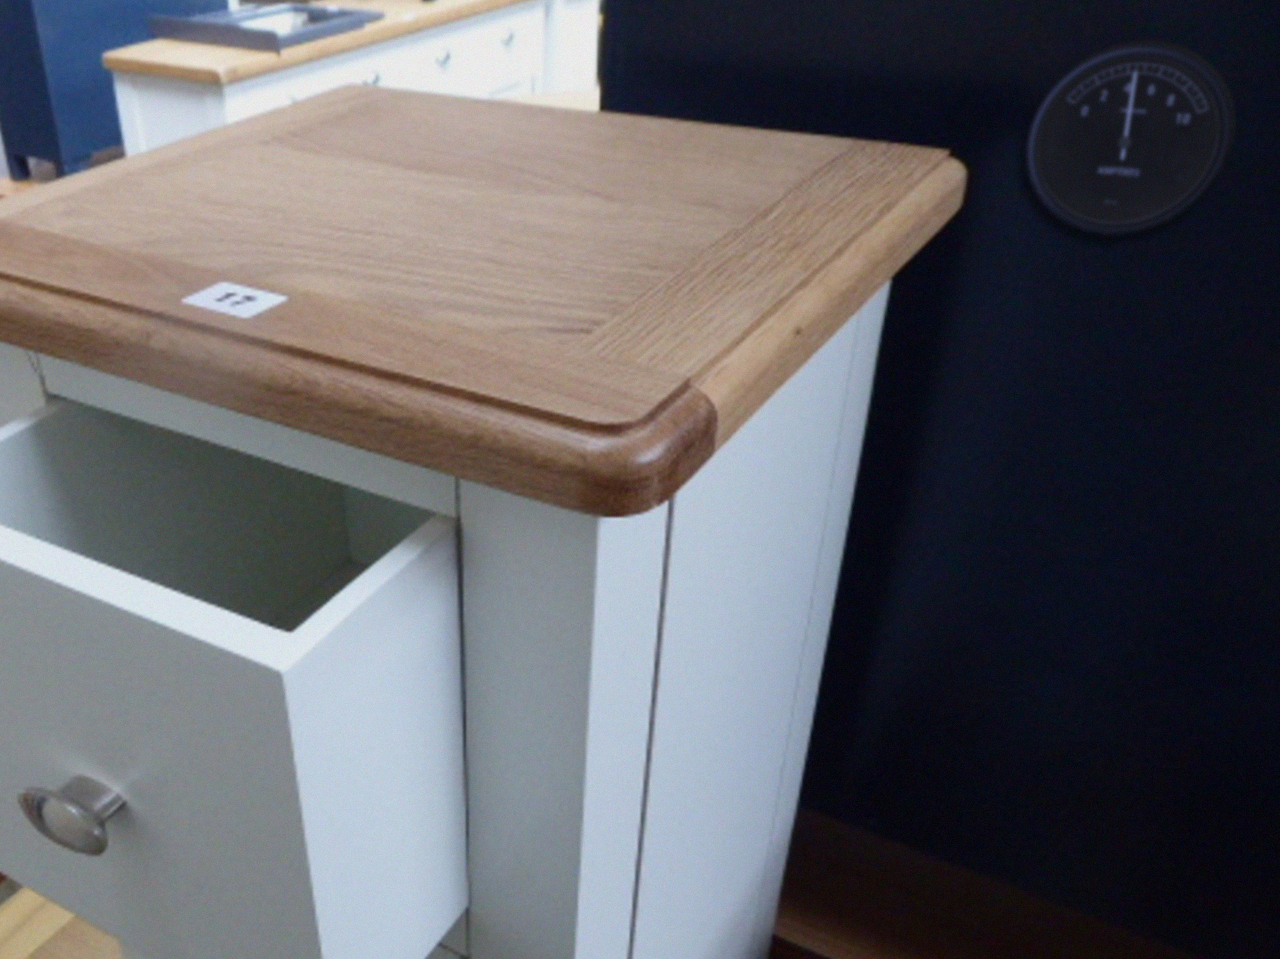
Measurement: 4.5 A
